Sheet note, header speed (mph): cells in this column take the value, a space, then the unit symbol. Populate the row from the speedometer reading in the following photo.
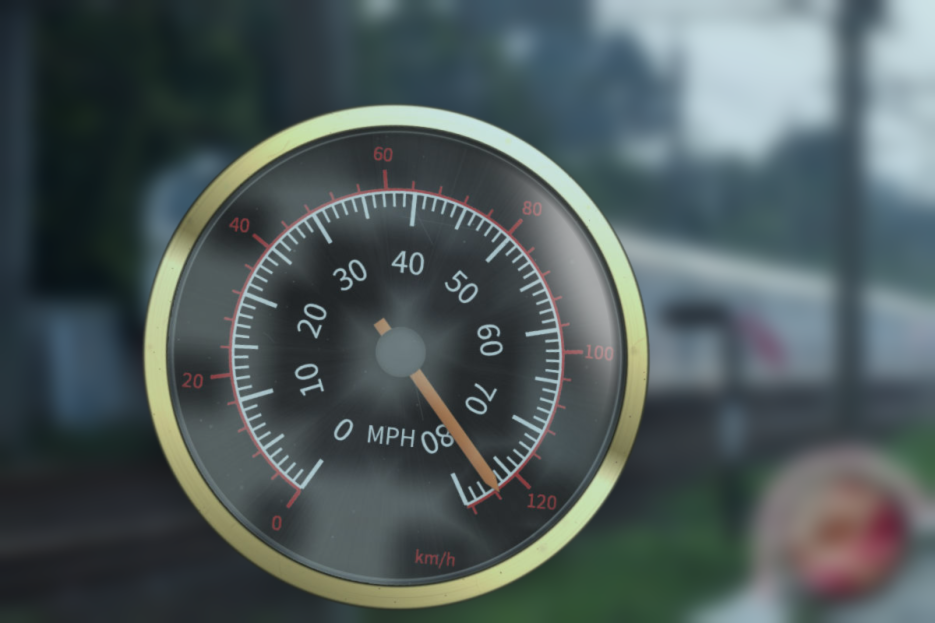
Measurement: 77 mph
